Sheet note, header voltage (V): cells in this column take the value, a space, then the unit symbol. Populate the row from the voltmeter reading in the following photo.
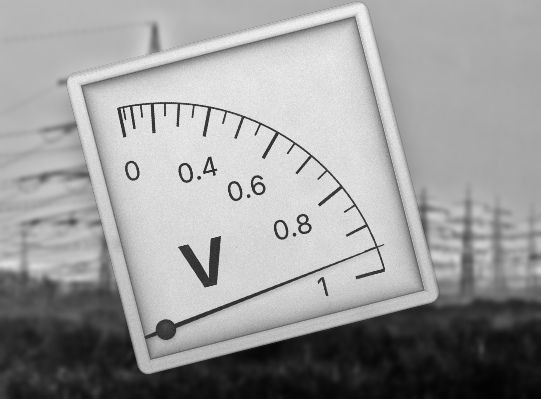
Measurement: 0.95 V
